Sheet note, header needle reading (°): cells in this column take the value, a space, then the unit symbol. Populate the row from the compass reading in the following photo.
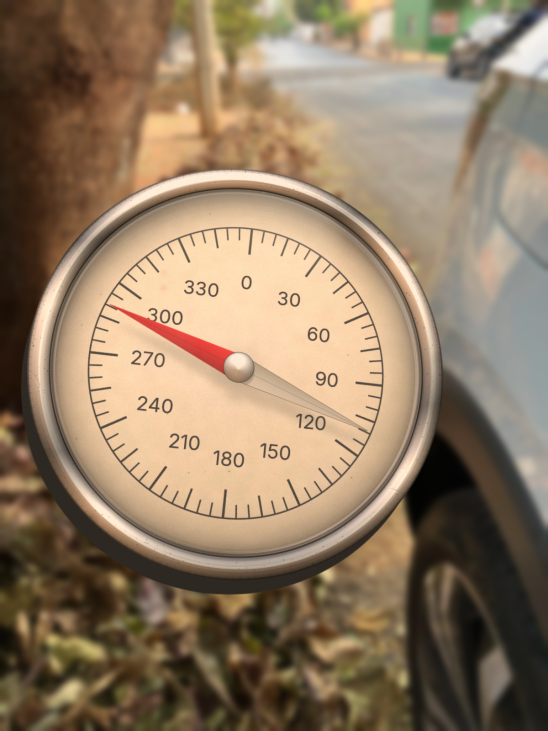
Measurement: 290 °
